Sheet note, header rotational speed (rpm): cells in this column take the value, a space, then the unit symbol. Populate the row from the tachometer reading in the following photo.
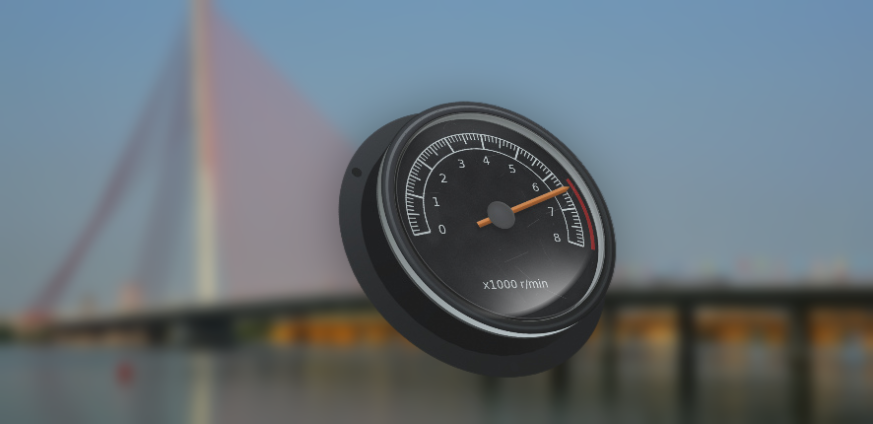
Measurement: 6500 rpm
